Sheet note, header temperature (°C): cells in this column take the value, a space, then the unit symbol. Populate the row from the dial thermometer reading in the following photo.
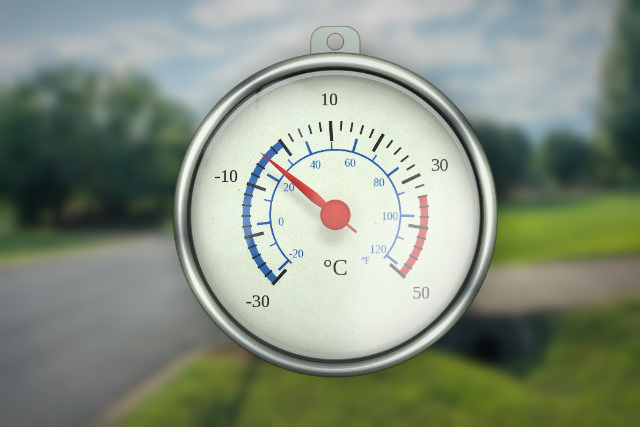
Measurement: -4 °C
